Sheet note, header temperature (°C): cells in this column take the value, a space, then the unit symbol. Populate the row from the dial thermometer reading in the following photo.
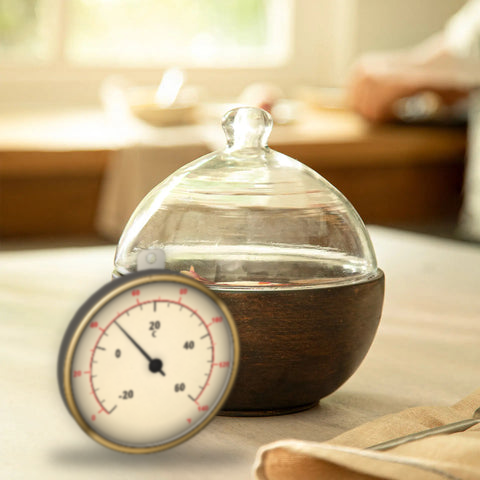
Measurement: 8 °C
